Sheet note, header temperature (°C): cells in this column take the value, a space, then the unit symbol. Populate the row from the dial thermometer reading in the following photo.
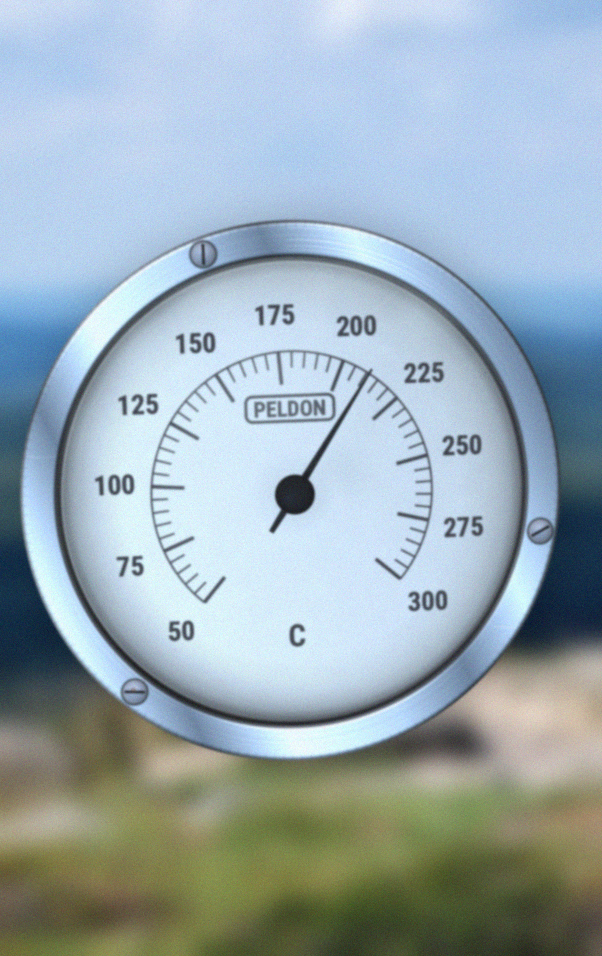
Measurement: 210 °C
